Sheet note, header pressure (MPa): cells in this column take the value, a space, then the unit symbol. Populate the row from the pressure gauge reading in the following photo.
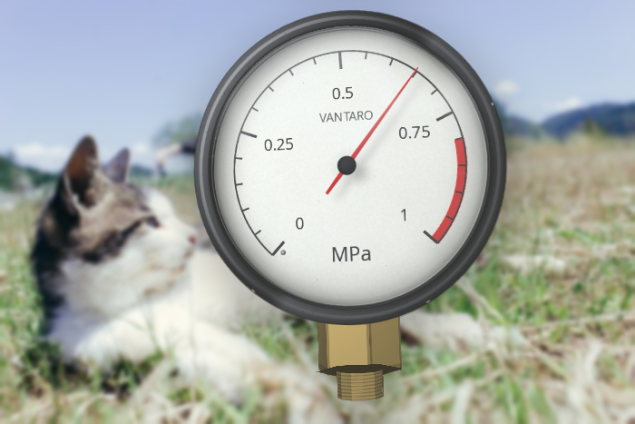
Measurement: 0.65 MPa
